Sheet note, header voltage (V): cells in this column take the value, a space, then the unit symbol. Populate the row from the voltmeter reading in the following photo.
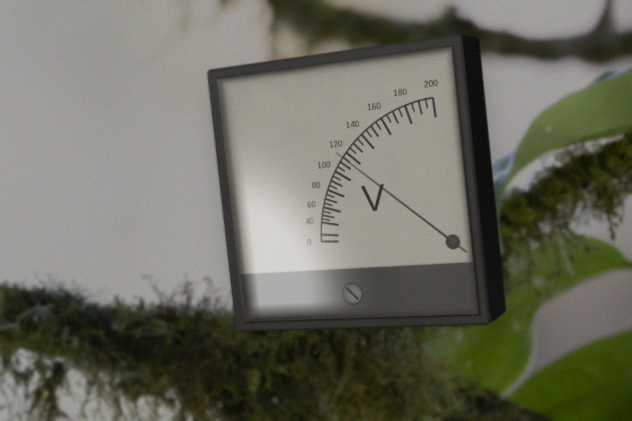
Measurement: 115 V
